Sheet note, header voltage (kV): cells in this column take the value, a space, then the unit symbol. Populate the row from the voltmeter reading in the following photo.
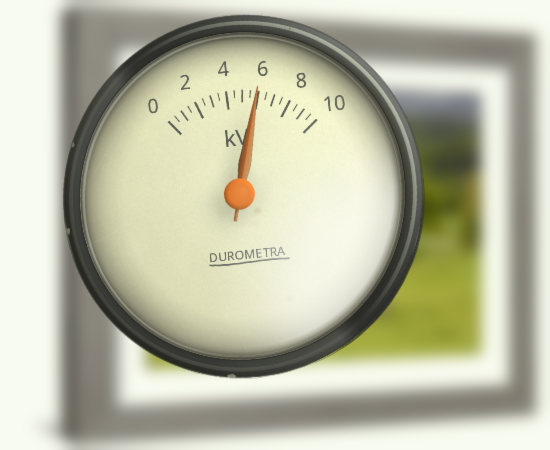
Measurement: 6 kV
